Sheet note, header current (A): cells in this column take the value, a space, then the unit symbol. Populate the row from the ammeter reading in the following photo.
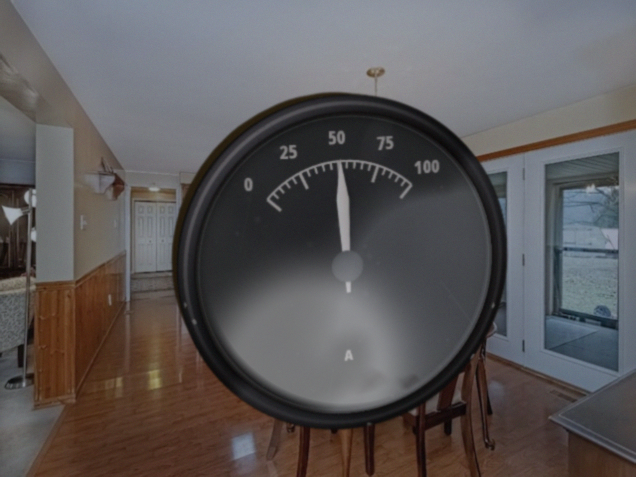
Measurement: 50 A
